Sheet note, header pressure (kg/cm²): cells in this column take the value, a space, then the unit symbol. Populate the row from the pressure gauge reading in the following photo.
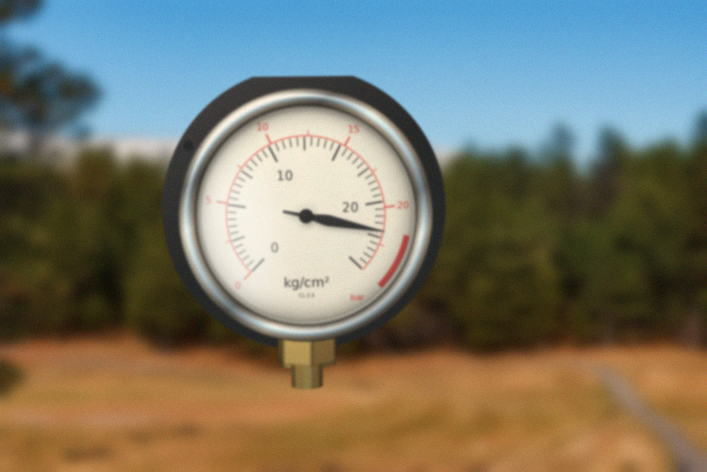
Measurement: 22 kg/cm²
